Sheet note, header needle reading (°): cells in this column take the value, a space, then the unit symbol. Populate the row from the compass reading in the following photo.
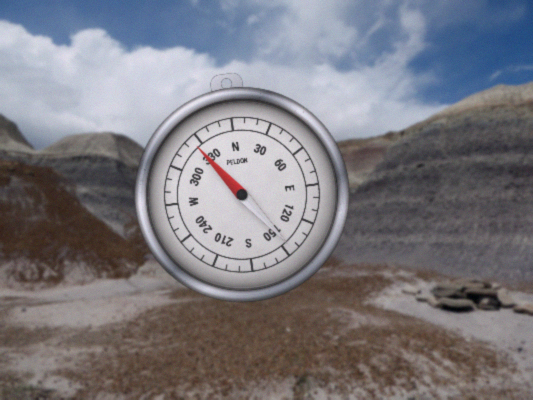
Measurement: 325 °
